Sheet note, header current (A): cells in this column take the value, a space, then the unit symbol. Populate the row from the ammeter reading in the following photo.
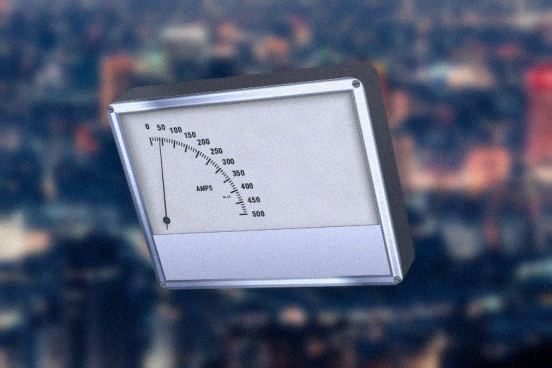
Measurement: 50 A
